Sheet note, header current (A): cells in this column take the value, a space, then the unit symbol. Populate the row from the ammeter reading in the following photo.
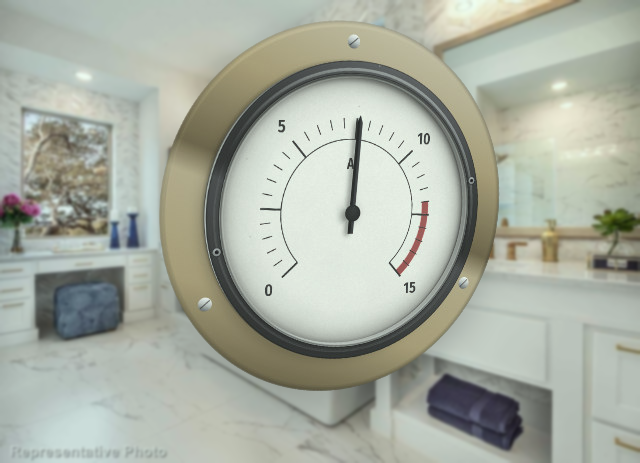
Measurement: 7.5 A
